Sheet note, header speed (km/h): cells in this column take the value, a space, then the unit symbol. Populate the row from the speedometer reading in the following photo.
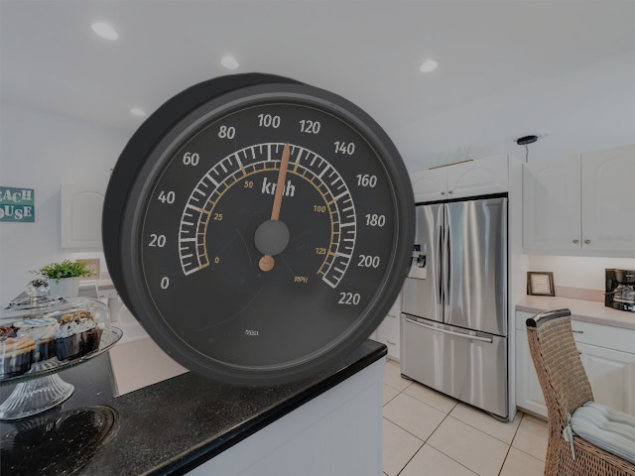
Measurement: 110 km/h
